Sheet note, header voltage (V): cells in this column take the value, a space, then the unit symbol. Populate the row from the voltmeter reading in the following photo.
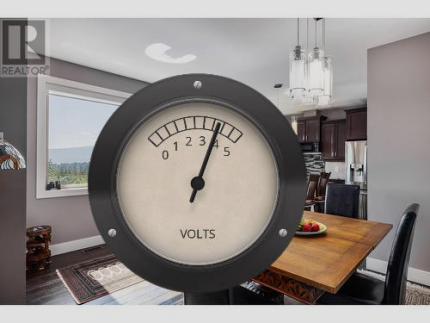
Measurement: 3.75 V
